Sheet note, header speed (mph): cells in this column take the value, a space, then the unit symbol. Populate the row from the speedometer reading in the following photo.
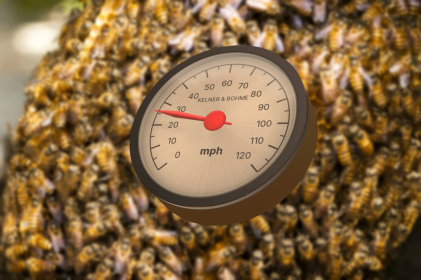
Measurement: 25 mph
